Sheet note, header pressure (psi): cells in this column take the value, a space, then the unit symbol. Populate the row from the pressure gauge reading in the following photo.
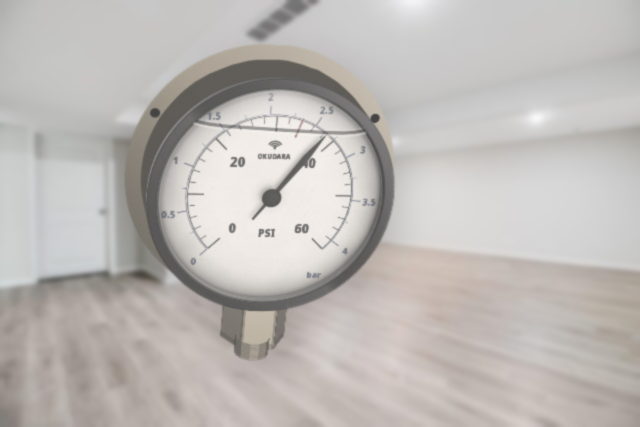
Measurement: 38 psi
